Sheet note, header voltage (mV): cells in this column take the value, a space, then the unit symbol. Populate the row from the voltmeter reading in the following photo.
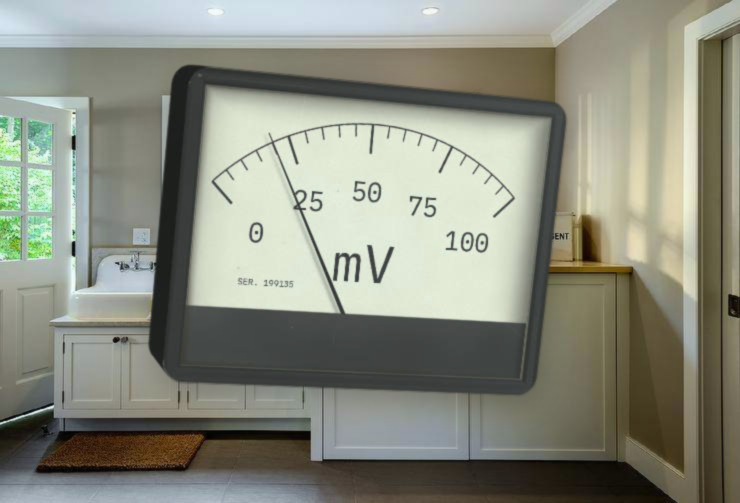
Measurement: 20 mV
